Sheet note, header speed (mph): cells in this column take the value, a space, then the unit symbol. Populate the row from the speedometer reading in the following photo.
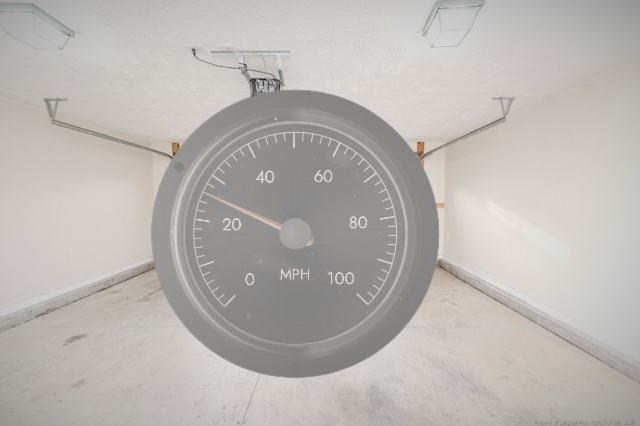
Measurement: 26 mph
